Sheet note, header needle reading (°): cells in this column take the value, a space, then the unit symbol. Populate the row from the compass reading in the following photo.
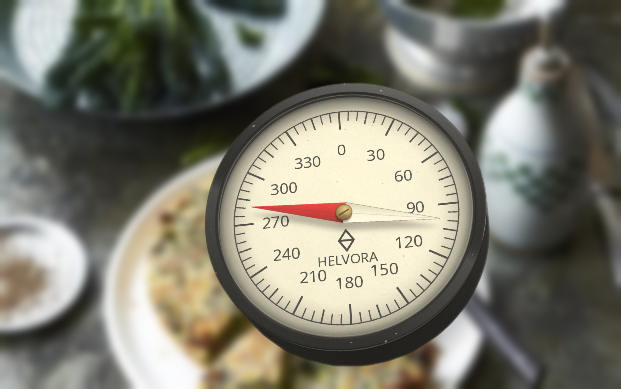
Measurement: 280 °
